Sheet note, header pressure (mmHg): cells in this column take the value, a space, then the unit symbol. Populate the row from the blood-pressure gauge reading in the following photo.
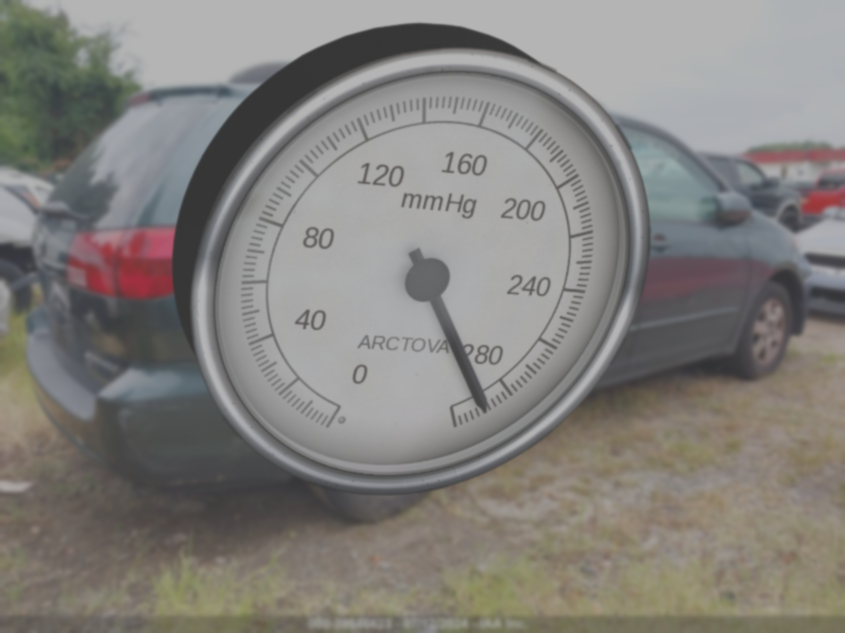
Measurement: 290 mmHg
